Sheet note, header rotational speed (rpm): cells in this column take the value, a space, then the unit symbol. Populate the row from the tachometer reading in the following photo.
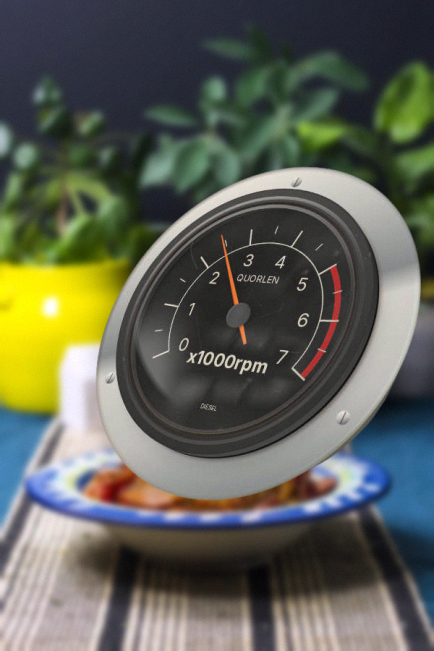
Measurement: 2500 rpm
